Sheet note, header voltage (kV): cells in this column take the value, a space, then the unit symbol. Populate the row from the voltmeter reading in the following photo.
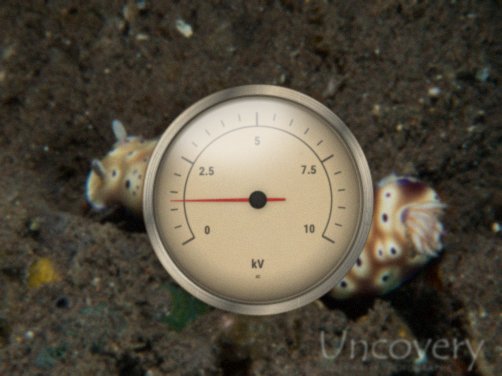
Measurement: 1.25 kV
